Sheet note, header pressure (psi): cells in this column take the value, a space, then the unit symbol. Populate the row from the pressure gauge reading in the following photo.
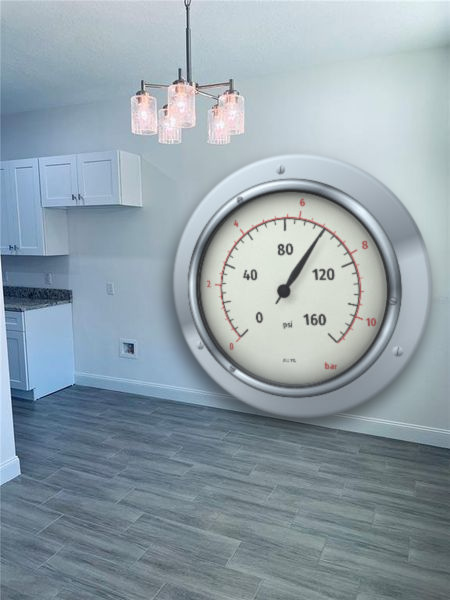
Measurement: 100 psi
